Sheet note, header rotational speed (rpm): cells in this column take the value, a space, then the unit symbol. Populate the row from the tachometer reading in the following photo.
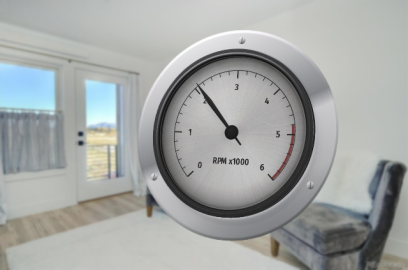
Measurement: 2100 rpm
